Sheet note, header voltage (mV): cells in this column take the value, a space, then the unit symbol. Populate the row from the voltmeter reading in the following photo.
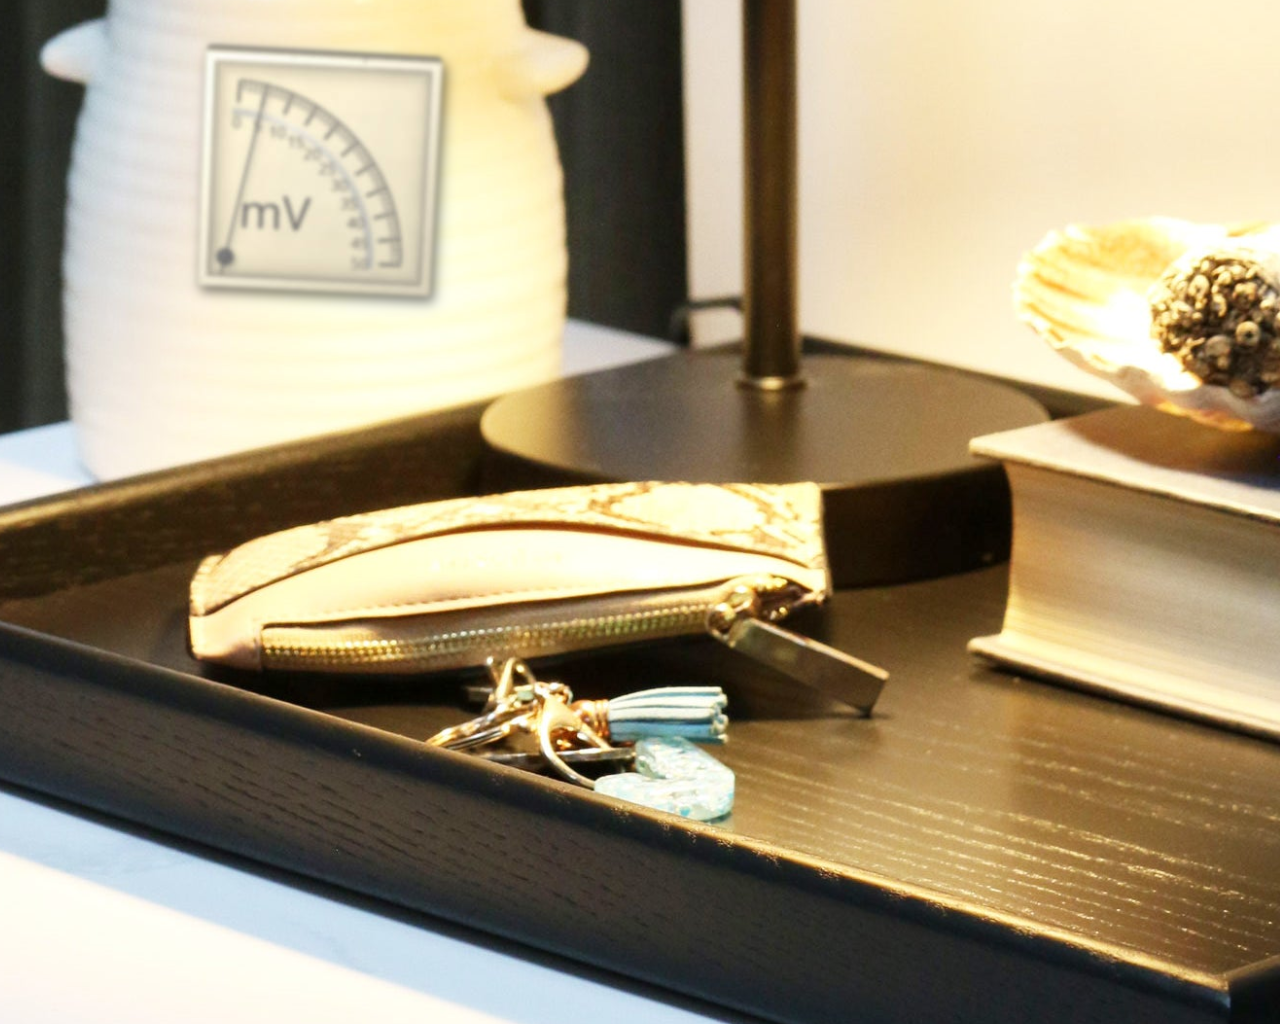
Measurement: 5 mV
